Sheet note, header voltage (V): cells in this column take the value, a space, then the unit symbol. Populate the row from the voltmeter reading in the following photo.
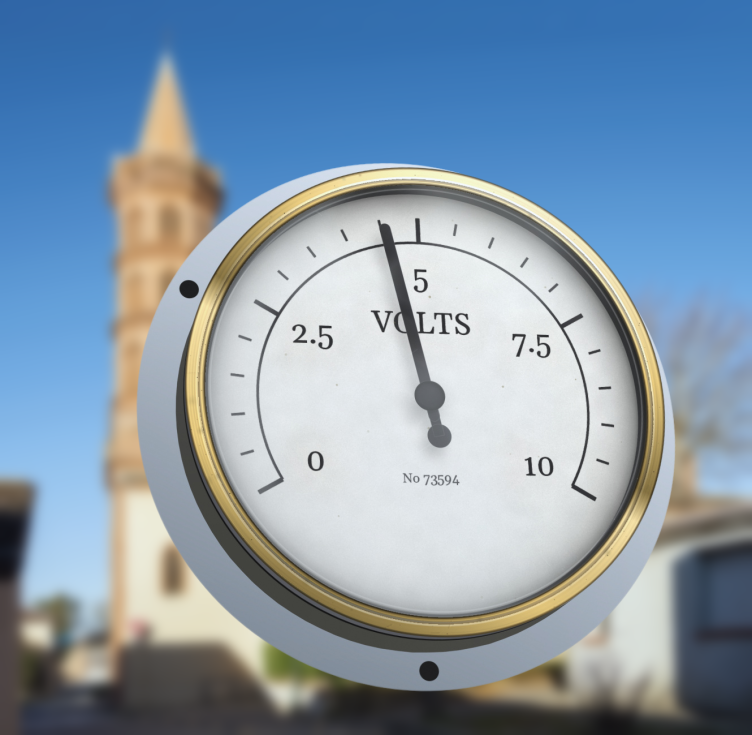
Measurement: 4.5 V
